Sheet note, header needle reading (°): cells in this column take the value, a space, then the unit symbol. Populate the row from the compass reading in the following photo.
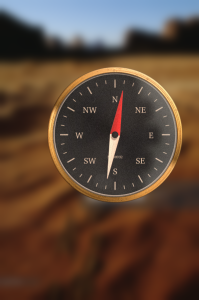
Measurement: 10 °
